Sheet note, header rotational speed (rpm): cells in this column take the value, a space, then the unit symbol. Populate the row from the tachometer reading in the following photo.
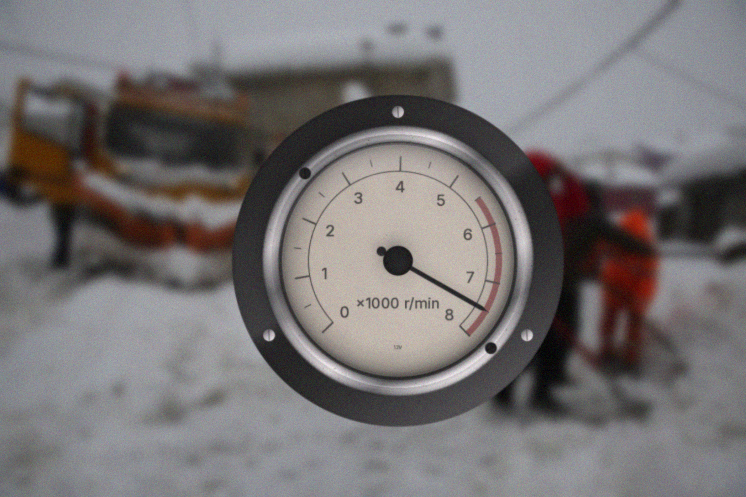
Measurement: 7500 rpm
